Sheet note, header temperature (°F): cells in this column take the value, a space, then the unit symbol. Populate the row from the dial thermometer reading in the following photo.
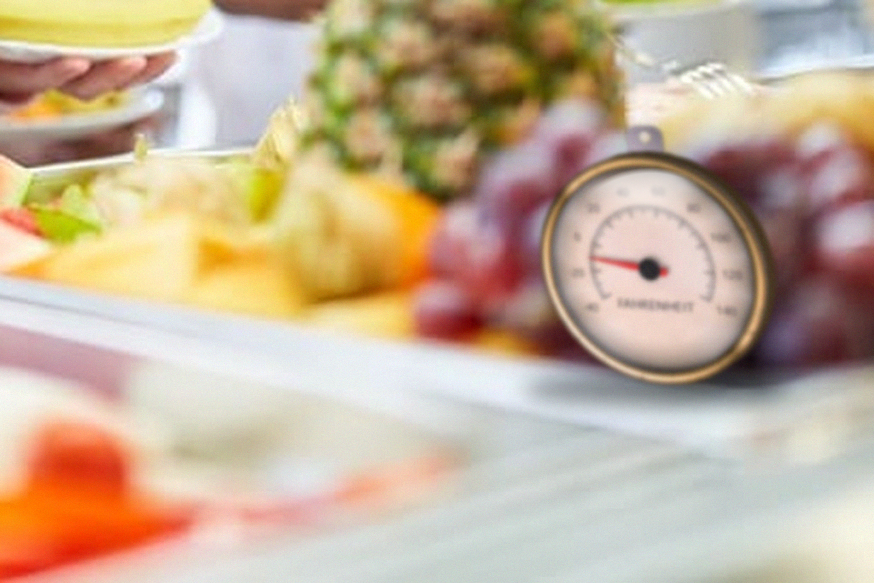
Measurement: -10 °F
